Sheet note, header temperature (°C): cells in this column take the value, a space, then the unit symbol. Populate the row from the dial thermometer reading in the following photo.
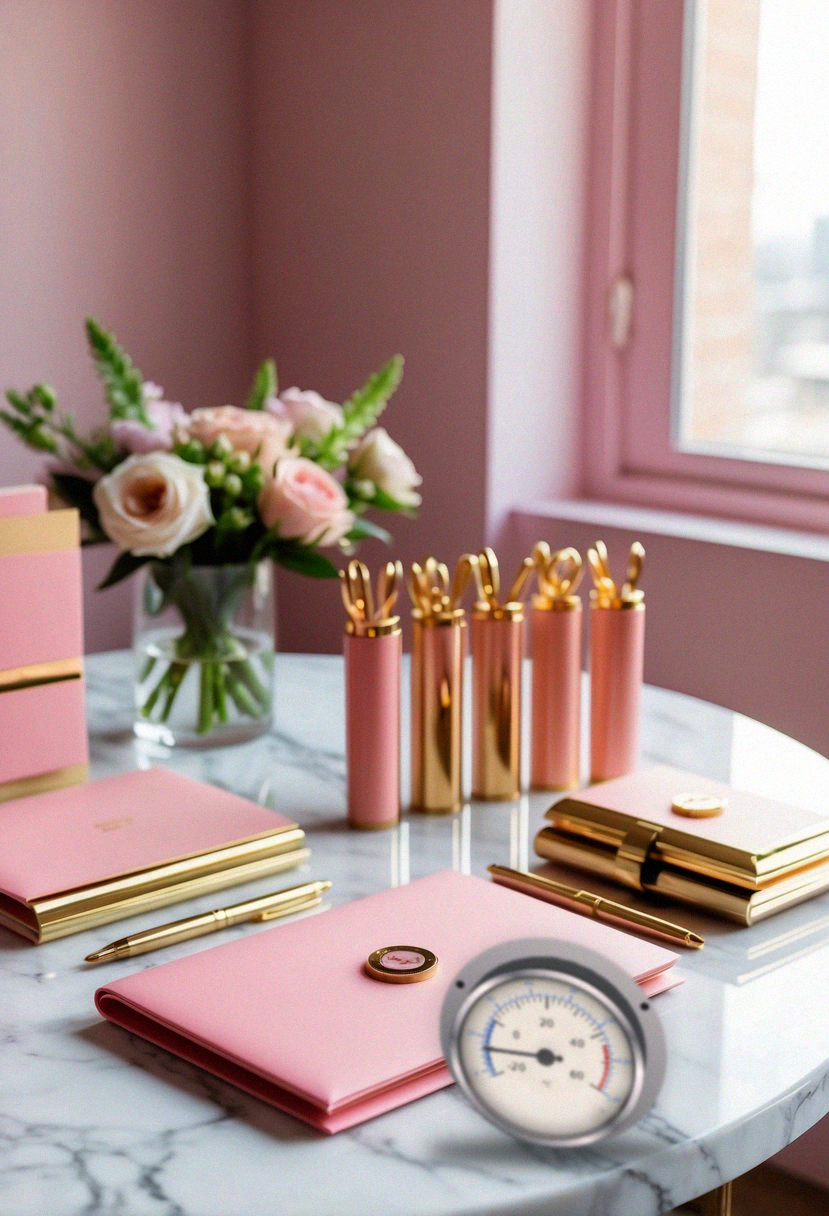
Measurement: -10 °C
